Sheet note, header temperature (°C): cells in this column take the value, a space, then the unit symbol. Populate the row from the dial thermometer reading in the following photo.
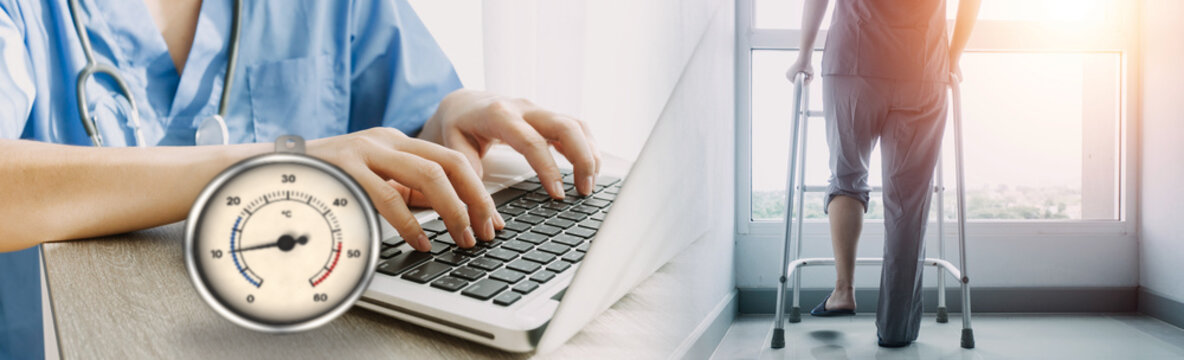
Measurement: 10 °C
